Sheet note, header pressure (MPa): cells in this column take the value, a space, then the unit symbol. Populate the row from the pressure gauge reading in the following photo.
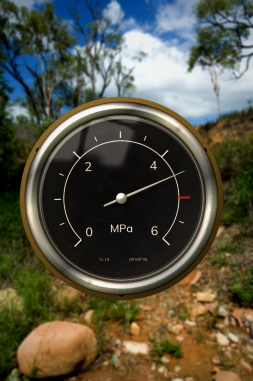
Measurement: 4.5 MPa
